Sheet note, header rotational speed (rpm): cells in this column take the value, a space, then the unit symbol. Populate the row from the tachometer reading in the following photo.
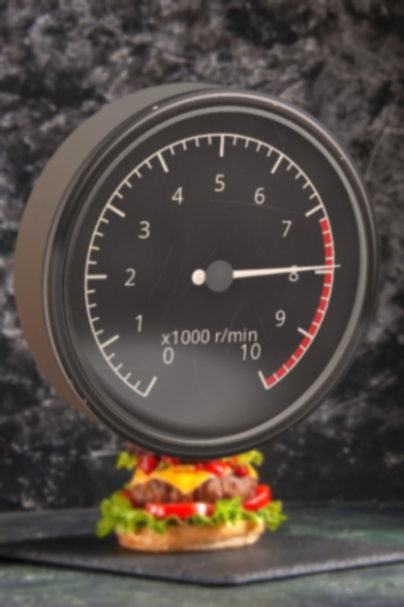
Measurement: 7900 rpm
